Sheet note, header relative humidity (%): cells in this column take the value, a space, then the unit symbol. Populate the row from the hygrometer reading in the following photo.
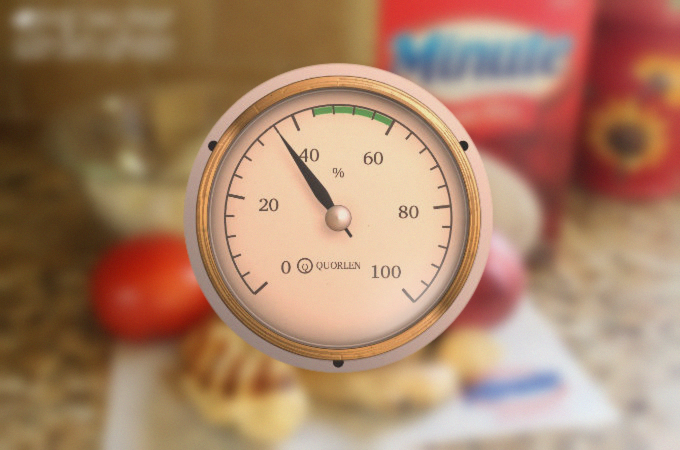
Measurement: 36 %
